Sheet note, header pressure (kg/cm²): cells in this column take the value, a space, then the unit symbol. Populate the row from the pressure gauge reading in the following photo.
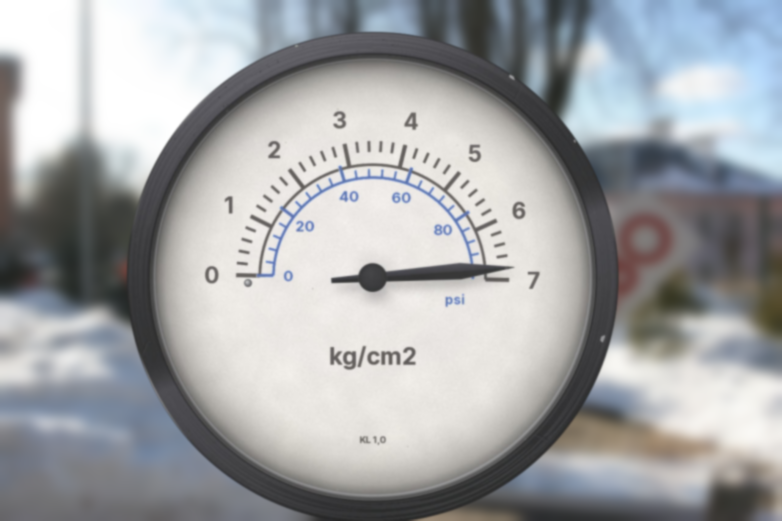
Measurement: 6.8 kg/cm²
